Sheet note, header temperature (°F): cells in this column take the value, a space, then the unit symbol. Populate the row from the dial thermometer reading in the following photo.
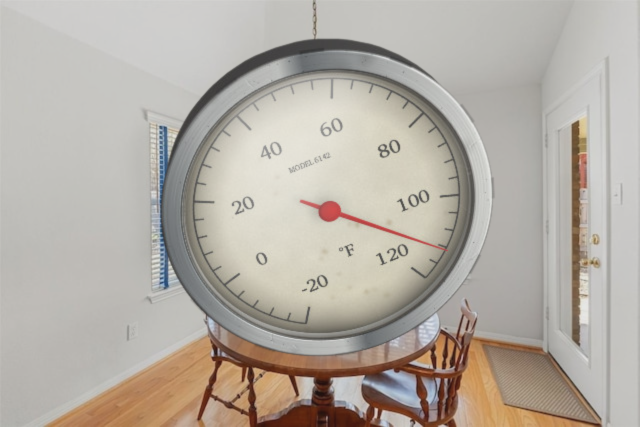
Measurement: 112 °F
